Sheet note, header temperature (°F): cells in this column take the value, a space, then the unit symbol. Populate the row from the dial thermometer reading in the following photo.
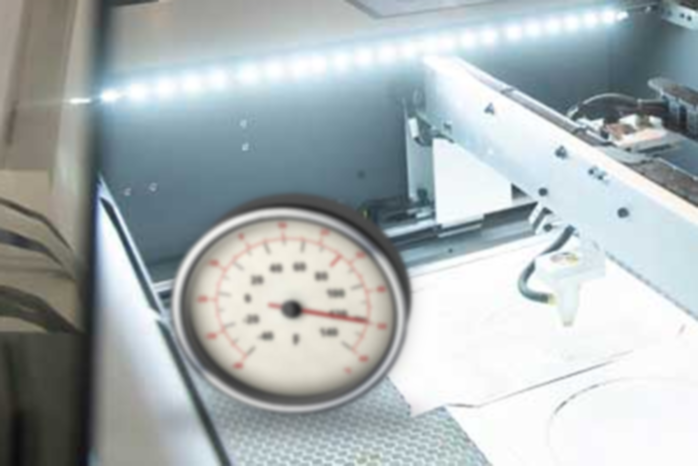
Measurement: 120 °F
